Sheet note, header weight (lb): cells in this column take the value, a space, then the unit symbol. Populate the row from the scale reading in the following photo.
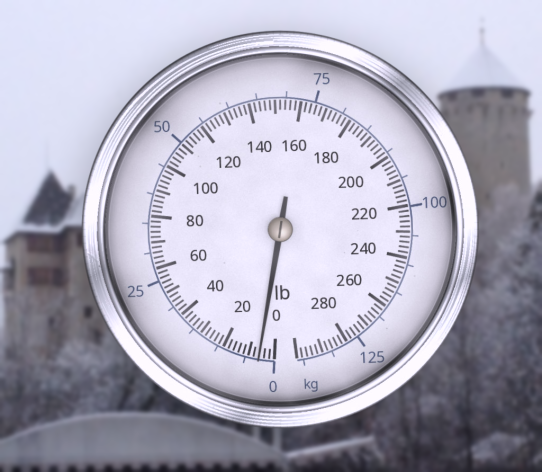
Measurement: 6 lb
